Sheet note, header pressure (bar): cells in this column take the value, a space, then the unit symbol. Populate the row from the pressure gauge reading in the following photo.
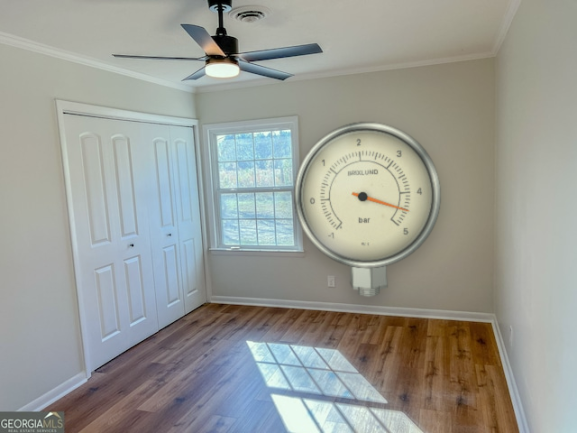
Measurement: 4.5 bar
